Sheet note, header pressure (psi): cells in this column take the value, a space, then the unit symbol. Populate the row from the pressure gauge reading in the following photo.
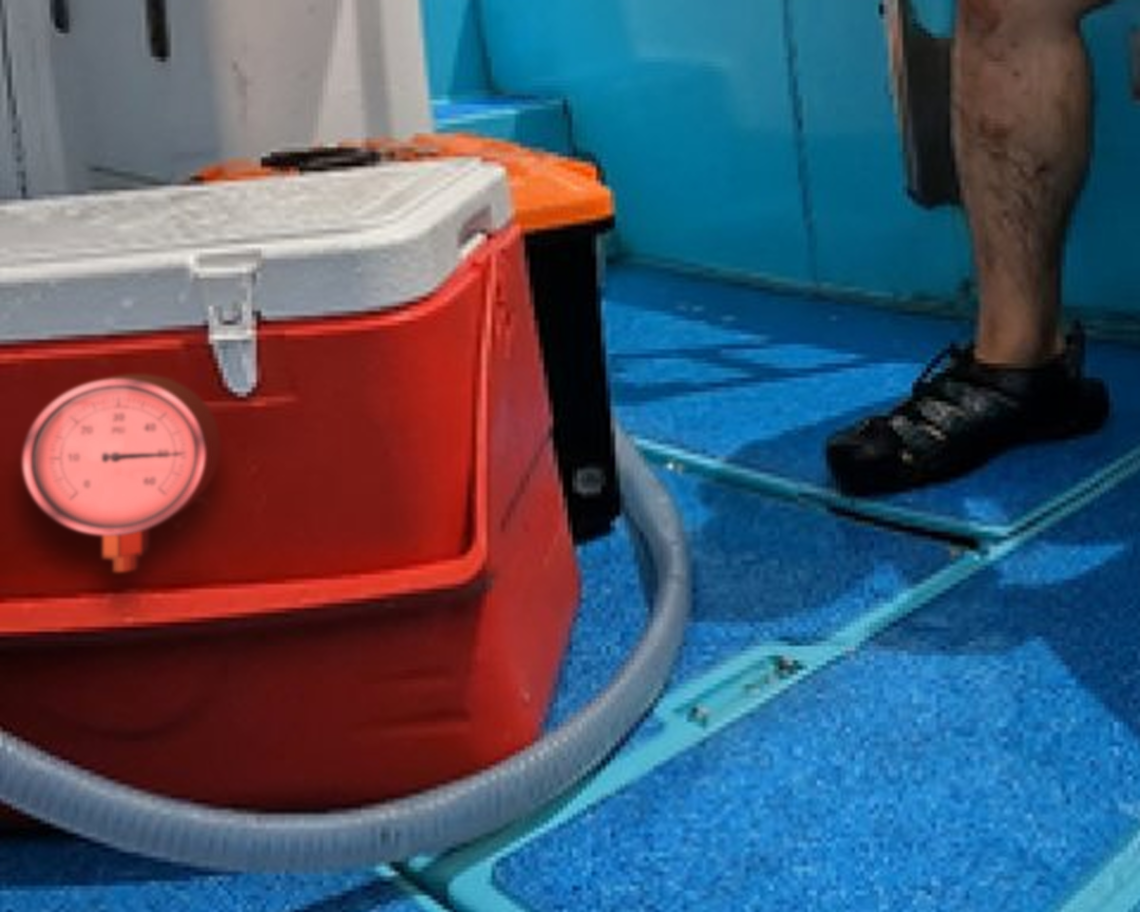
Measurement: 50 psi
